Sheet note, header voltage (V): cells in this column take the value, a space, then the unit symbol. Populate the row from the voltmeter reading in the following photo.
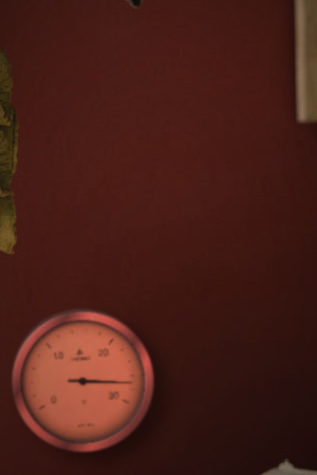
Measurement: 27 V
